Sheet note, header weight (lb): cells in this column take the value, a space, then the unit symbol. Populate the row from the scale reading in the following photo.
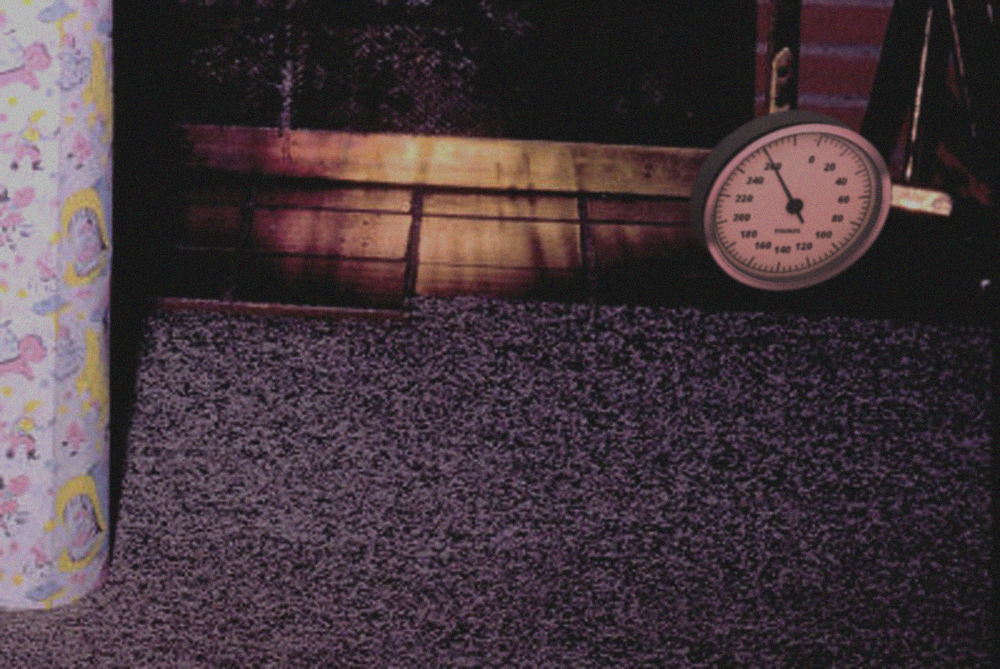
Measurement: 260 lb
